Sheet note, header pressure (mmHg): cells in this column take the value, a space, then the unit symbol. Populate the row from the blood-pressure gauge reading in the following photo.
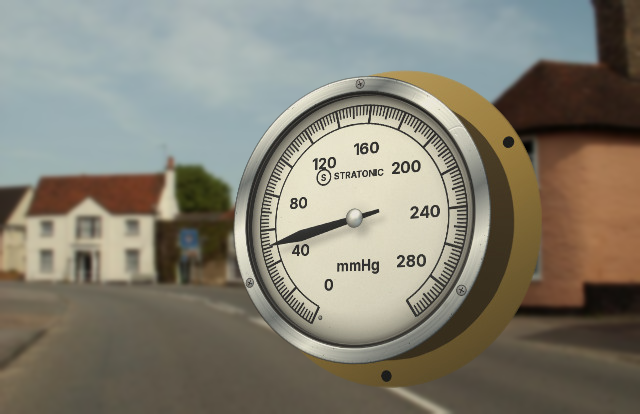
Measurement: 50 mmHg
